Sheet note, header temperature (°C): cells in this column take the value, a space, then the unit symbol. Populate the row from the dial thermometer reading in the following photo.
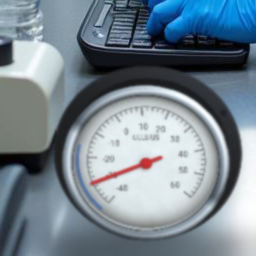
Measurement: -30 °C
